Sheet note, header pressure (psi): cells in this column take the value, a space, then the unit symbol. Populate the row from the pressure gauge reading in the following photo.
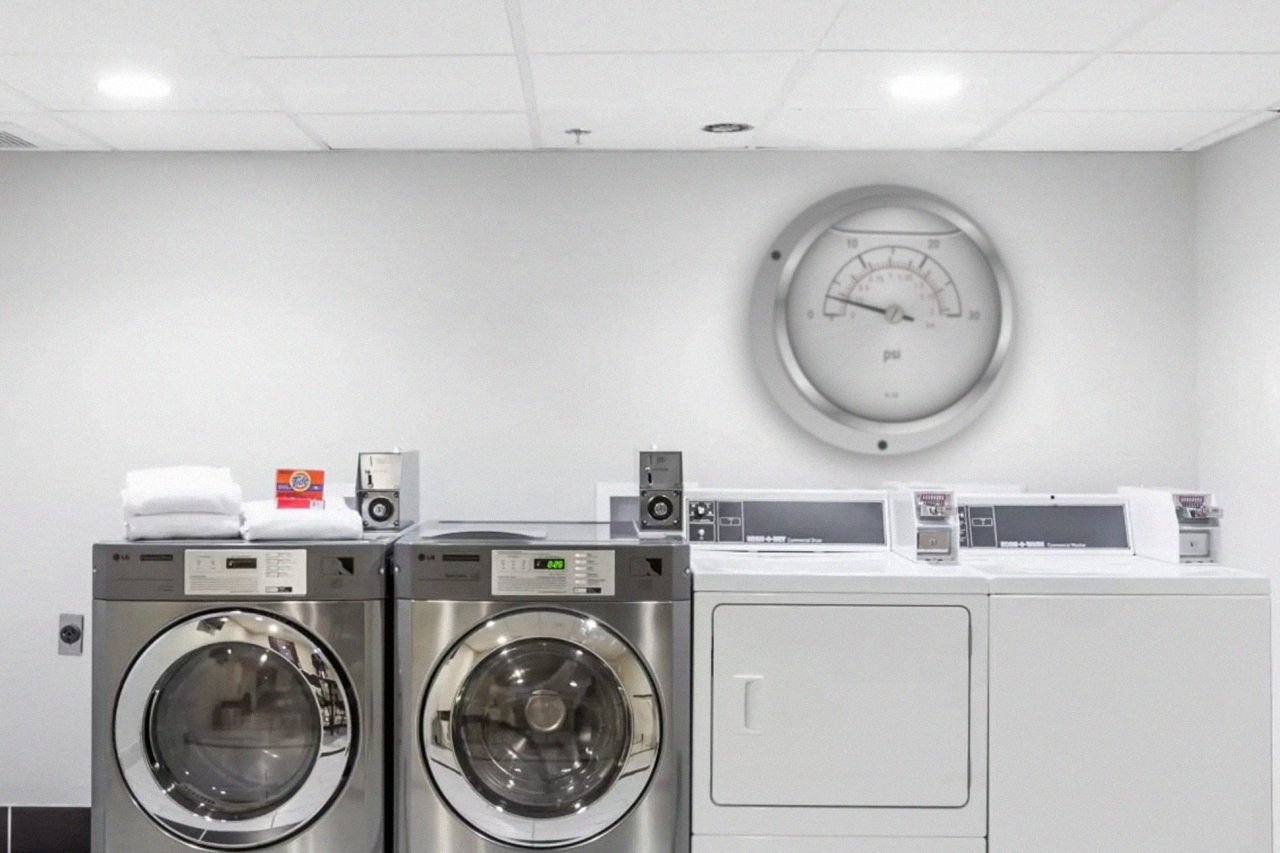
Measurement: 2.5 psi
